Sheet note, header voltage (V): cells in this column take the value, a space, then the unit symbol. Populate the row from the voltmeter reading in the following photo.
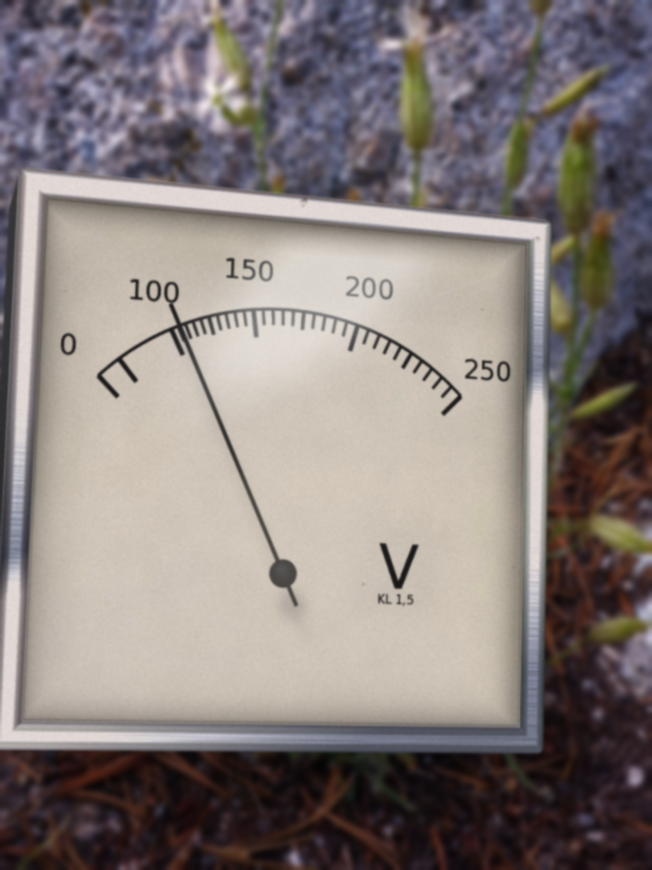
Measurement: 105 V
